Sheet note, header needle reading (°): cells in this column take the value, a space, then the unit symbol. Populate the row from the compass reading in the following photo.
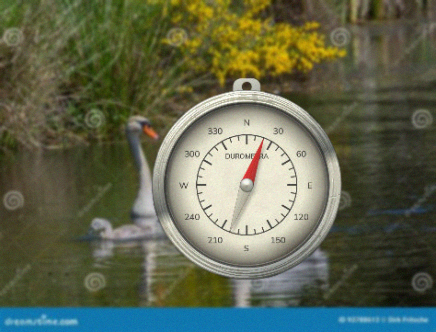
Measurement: 20 °
